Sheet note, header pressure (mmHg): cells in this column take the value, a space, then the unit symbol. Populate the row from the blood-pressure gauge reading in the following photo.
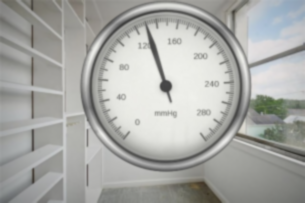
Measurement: 130 mmHg
